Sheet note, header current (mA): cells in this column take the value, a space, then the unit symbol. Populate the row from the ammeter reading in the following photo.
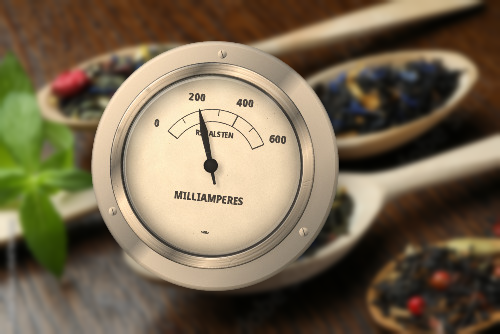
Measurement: 200 mA
